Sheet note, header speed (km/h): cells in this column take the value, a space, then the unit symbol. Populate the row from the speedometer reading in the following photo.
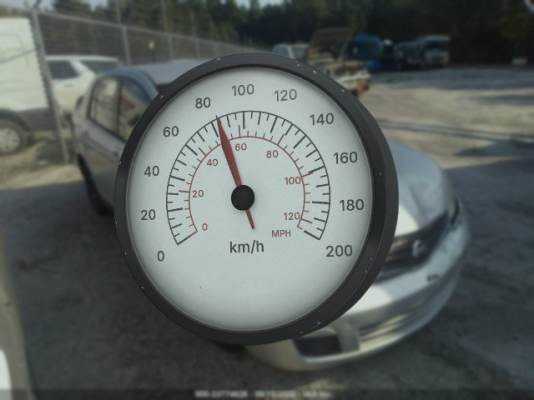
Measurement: 85 km/h
